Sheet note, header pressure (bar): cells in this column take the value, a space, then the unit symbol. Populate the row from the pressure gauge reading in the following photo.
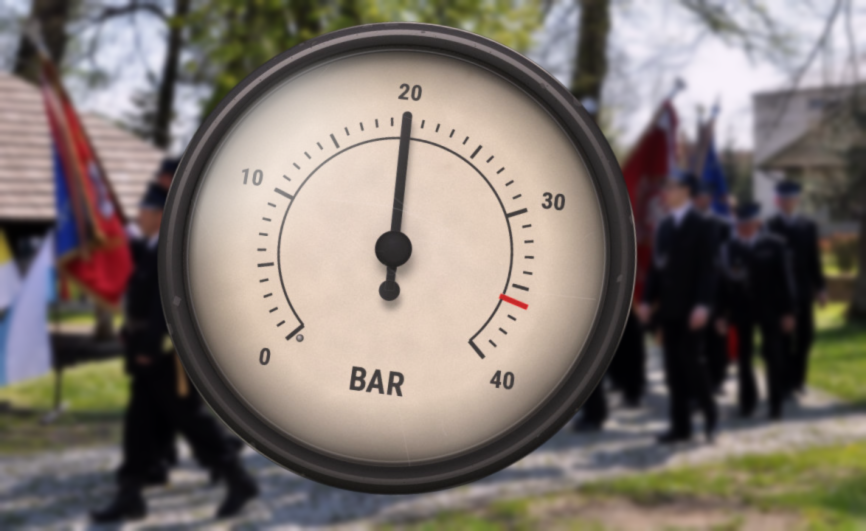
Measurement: 20 bar
